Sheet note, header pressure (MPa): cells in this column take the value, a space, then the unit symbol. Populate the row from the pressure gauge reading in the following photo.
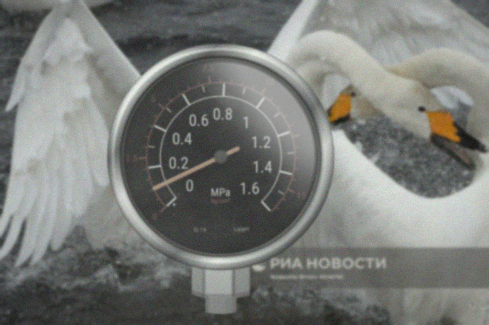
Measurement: 0.1 MPa
